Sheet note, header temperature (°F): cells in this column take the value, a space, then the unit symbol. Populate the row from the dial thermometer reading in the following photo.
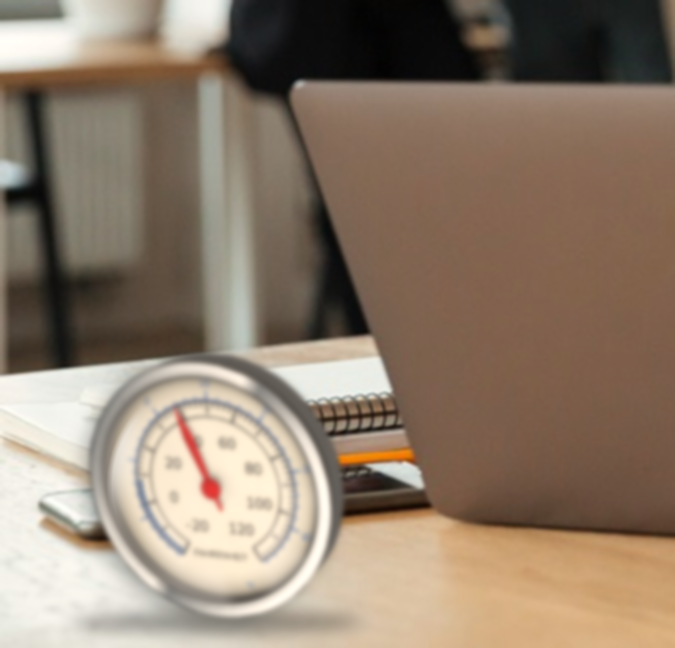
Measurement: 40 °F
